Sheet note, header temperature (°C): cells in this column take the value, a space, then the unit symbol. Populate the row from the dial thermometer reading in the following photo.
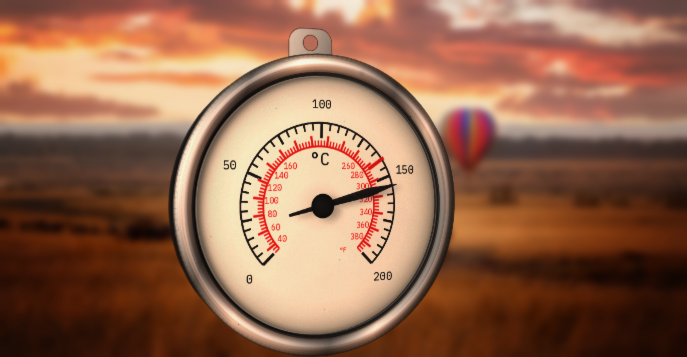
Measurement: 155 °C
